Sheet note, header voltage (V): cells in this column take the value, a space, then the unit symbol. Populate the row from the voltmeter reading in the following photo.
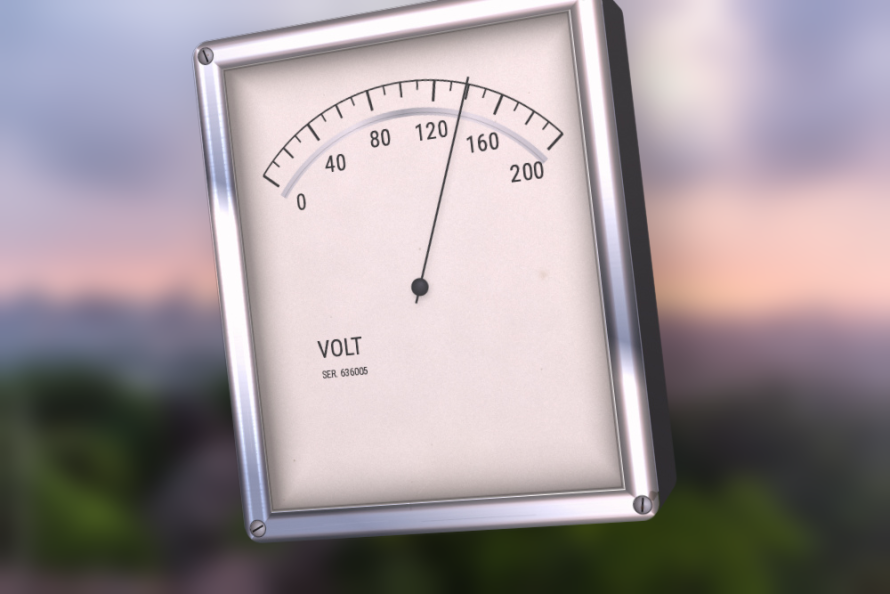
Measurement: 140 V
